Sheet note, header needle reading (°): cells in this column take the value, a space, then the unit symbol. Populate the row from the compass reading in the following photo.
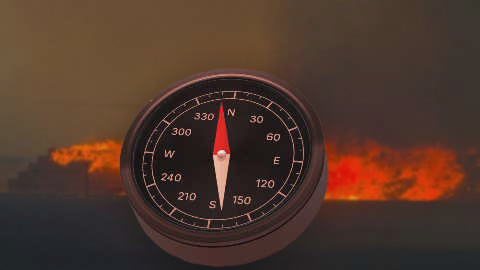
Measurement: 350 °
